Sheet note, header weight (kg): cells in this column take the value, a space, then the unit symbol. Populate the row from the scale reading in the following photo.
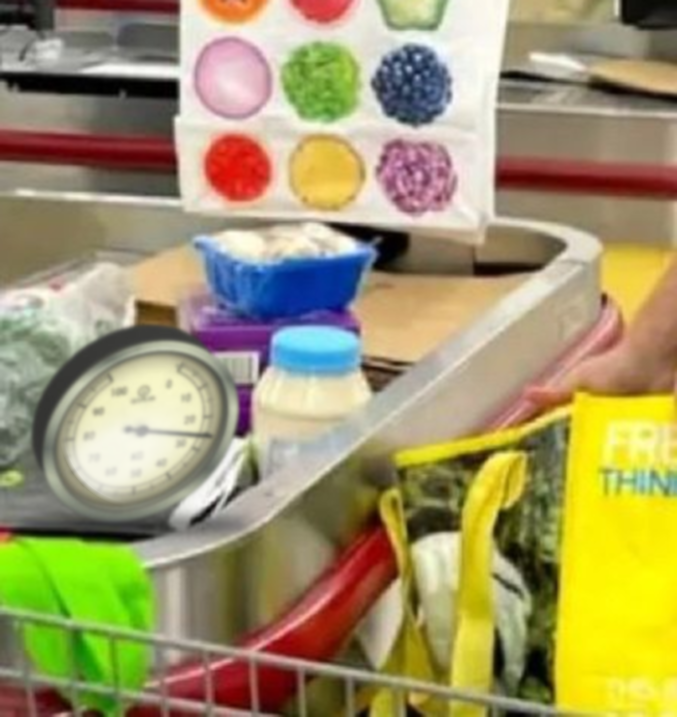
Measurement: 25 kg
